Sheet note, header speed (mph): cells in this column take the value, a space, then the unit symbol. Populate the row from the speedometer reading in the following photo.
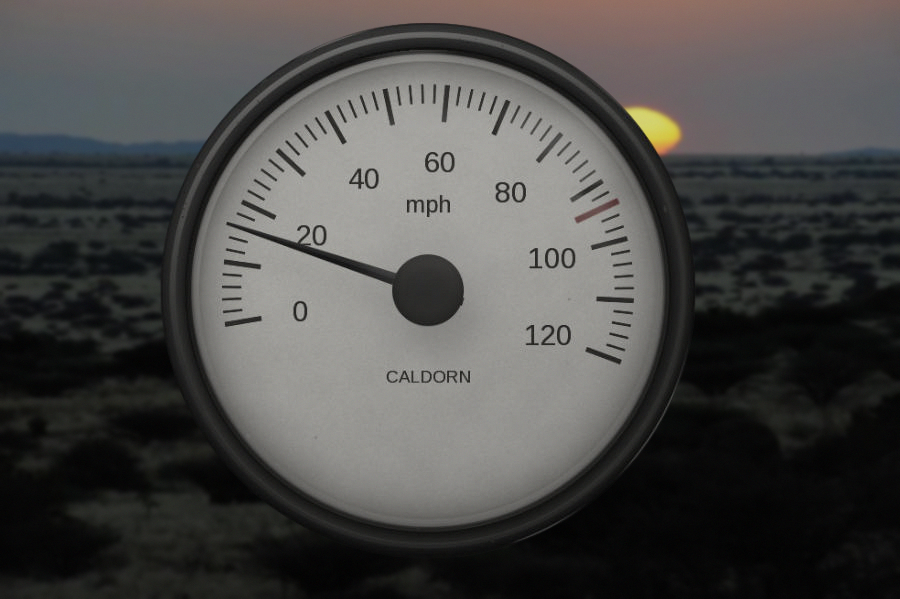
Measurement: 16 mph
